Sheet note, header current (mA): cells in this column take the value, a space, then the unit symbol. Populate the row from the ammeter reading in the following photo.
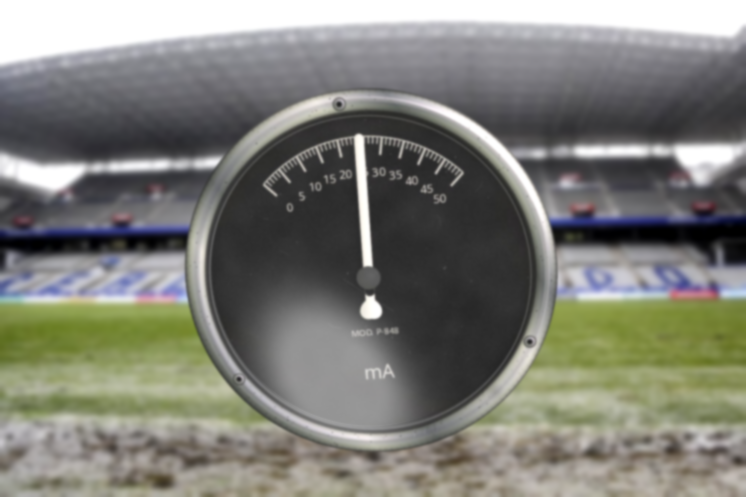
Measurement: 25 mA
